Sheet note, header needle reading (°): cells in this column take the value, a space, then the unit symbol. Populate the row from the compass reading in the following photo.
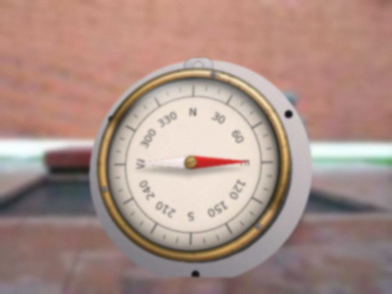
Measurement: 90 °
